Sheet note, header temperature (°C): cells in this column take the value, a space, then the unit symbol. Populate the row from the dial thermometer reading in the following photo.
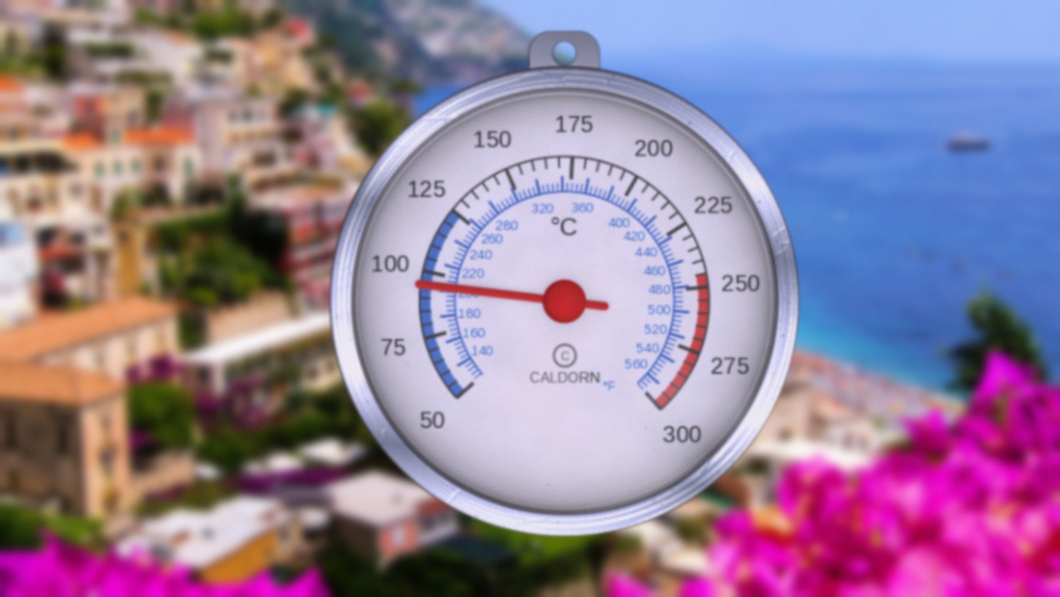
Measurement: 95 °C
